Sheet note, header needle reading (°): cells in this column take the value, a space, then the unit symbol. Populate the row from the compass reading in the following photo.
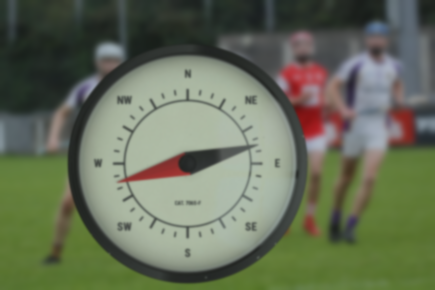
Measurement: 255 °
